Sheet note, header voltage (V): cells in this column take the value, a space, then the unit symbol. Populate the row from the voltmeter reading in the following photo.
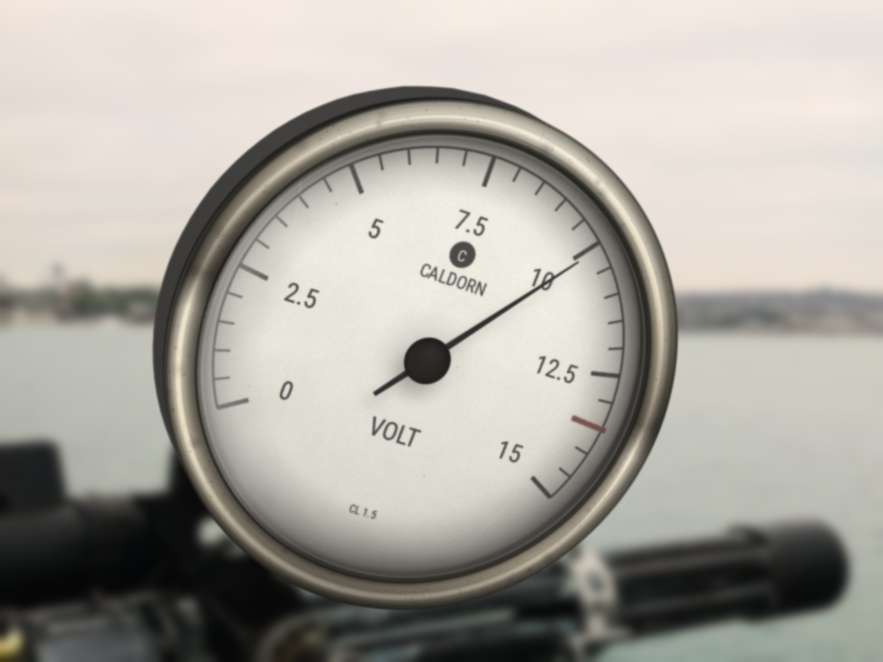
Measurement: 10 V
